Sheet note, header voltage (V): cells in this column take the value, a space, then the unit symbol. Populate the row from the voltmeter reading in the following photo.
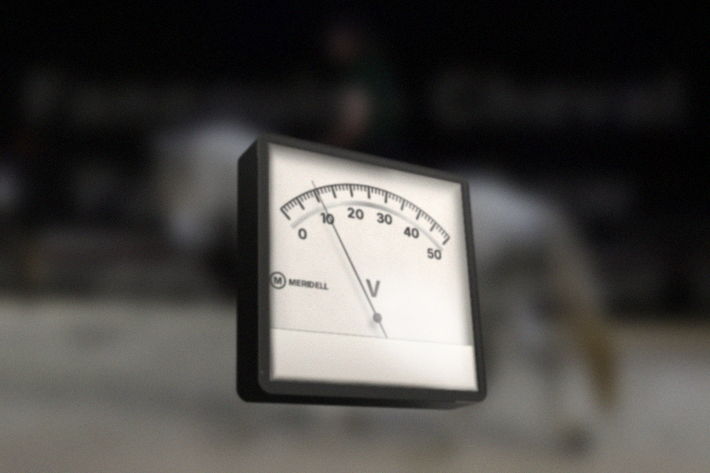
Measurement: 10 V
